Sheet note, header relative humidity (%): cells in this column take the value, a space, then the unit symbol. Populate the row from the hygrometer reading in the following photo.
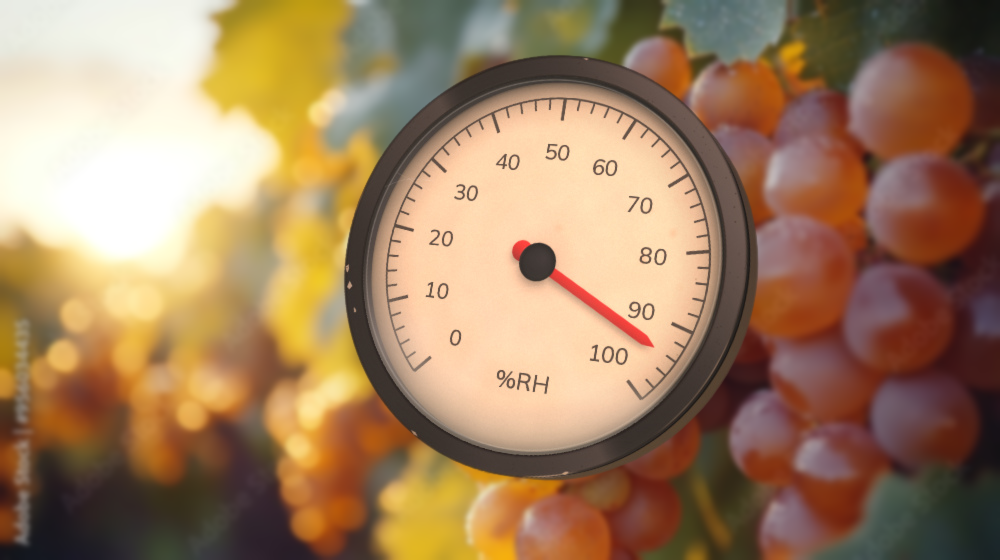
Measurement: 94 %
